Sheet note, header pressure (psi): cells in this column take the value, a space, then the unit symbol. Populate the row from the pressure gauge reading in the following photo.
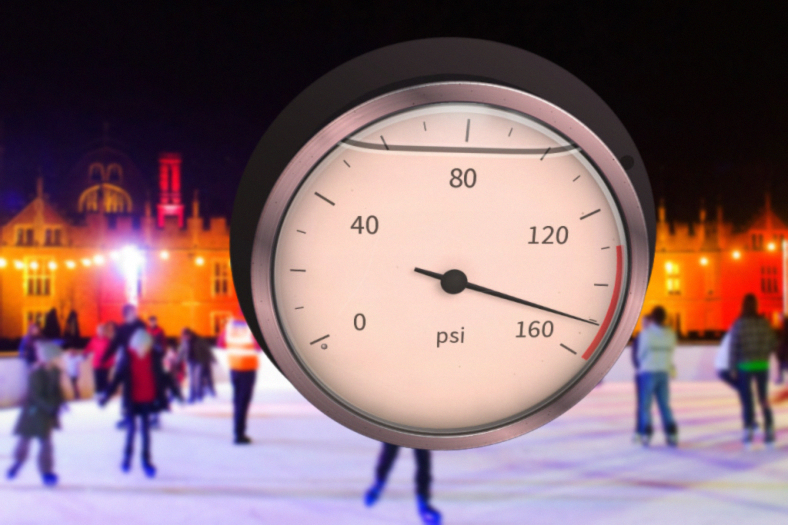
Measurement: 150 psi
